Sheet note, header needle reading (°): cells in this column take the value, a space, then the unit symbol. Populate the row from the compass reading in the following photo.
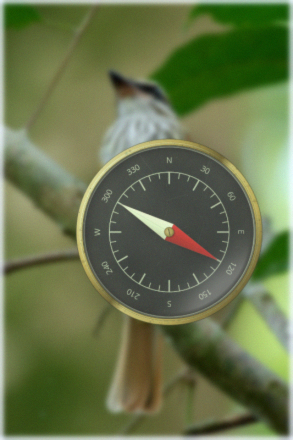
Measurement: 120 °
